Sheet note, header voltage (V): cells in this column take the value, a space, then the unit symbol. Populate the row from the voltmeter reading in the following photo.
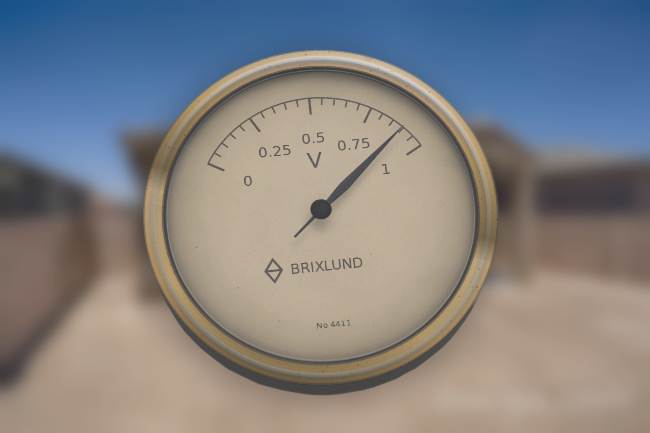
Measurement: 0.9 V
